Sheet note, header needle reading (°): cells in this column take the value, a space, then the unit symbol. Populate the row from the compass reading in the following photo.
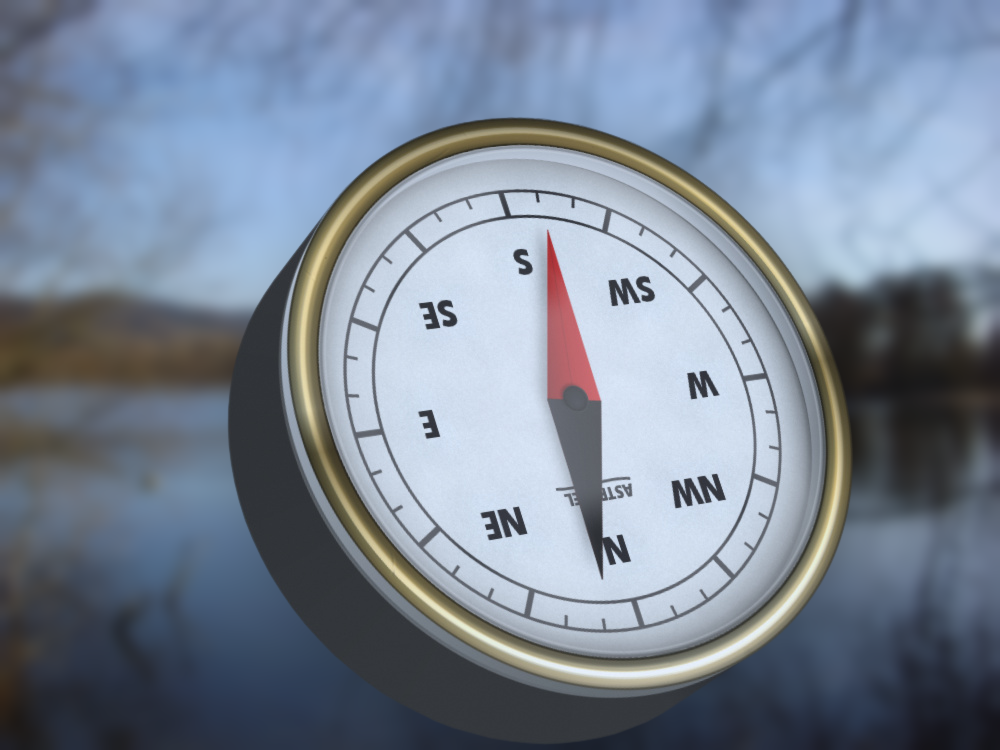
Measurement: 190 °
